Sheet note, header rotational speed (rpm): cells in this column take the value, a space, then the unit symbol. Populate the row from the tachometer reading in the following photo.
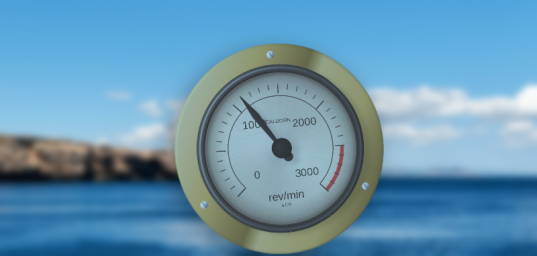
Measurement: 1100 rpm
